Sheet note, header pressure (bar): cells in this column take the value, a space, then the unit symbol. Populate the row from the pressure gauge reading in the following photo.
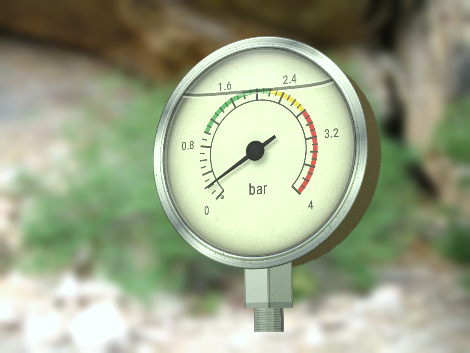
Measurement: 0.2 bar
